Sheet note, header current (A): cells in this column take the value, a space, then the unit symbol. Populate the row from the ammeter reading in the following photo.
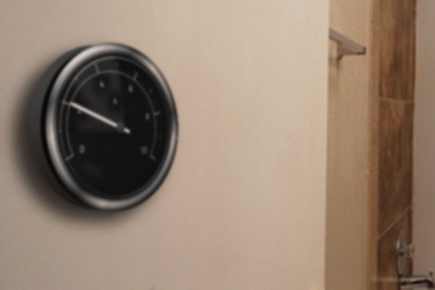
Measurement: 2 A
